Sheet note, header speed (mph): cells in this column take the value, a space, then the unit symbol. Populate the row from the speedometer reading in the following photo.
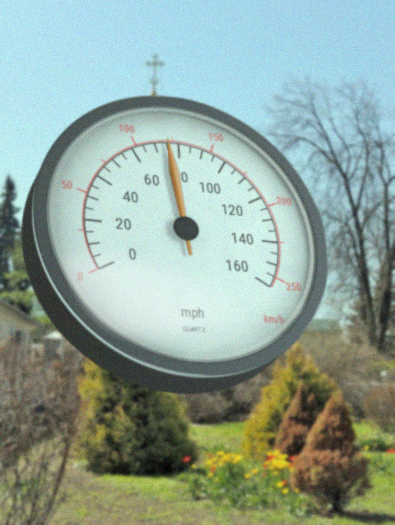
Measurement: 75 mph
